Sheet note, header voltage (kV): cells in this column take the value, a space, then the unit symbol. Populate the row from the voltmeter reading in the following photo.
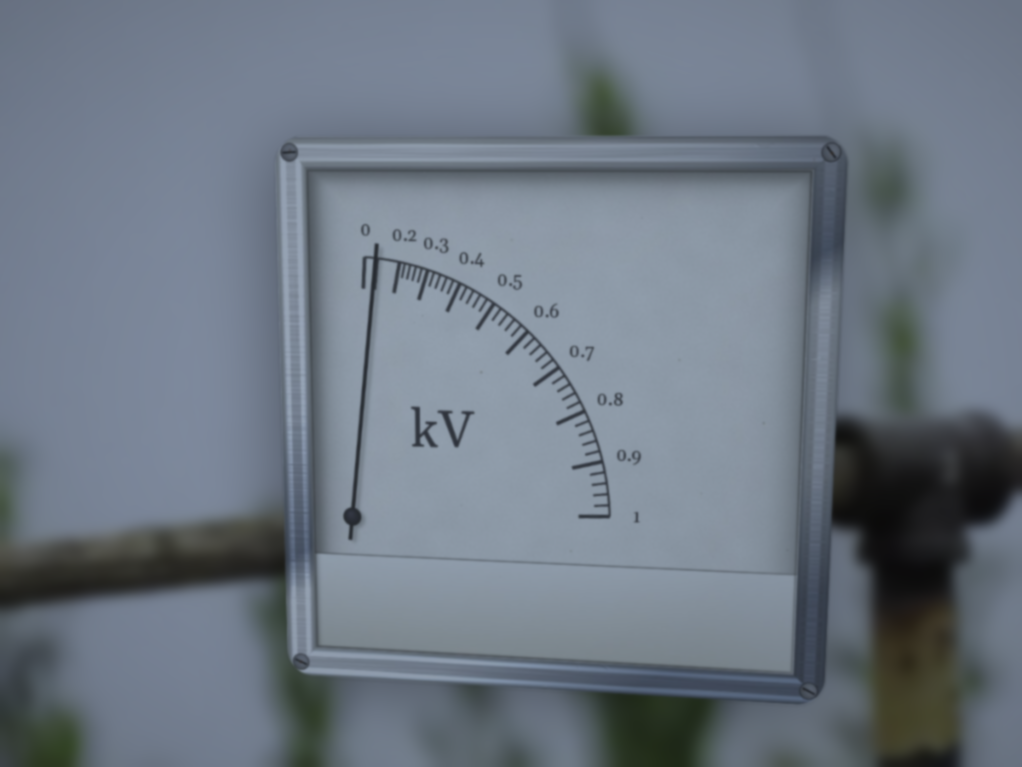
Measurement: 0.1 kV
